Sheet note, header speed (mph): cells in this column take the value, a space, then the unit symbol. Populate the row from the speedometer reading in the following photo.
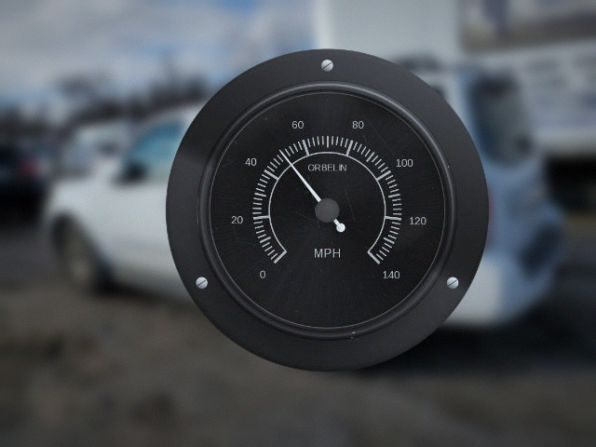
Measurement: 50 mph
